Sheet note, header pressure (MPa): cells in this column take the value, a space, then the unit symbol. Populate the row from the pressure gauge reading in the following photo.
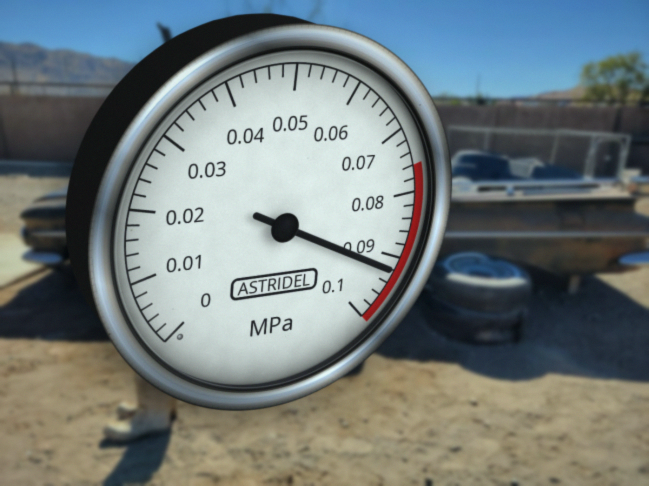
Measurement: 0.092 MPa
